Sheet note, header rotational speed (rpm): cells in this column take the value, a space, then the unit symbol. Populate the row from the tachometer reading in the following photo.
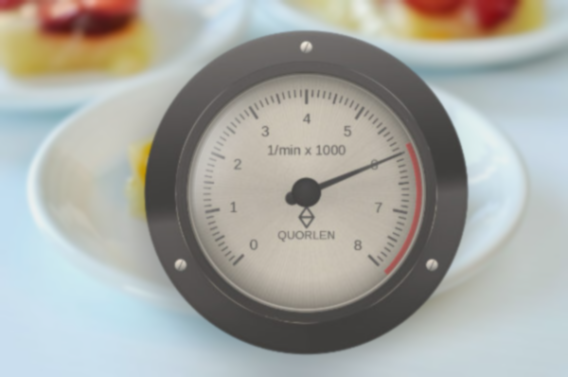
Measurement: 6000 rpm
